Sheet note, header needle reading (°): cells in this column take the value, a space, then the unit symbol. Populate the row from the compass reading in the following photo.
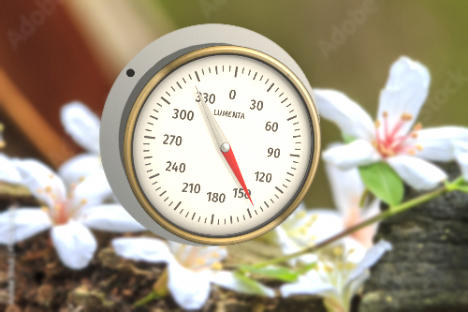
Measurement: 145 °
